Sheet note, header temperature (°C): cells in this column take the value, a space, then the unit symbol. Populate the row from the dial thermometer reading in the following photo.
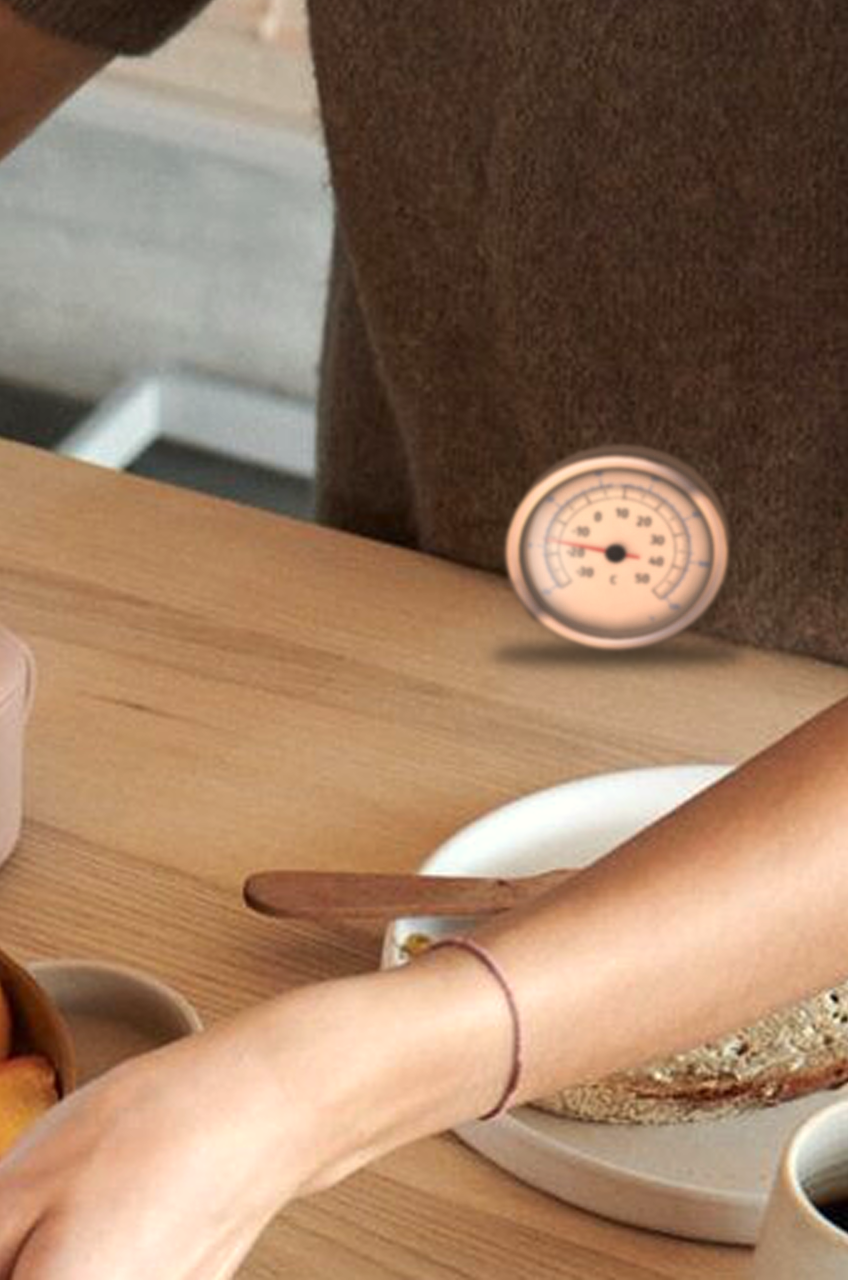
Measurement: -15 °C
